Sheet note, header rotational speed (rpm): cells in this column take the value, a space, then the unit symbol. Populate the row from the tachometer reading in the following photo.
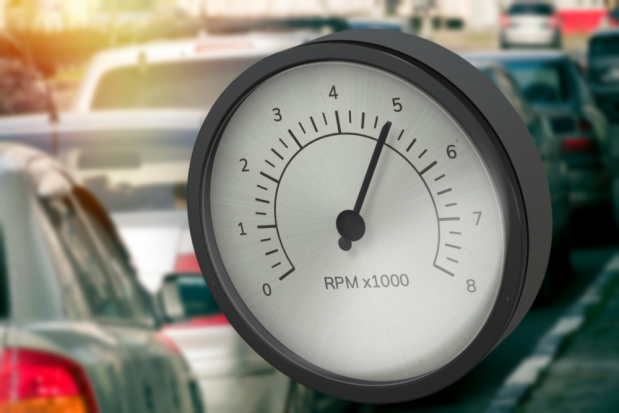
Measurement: 5000 rpm
